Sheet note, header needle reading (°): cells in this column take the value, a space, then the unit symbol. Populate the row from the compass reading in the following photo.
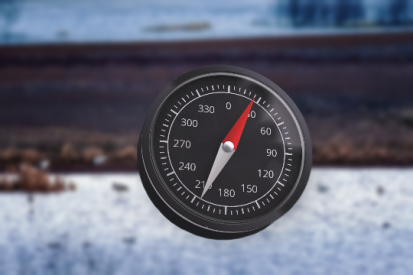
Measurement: 25 °
